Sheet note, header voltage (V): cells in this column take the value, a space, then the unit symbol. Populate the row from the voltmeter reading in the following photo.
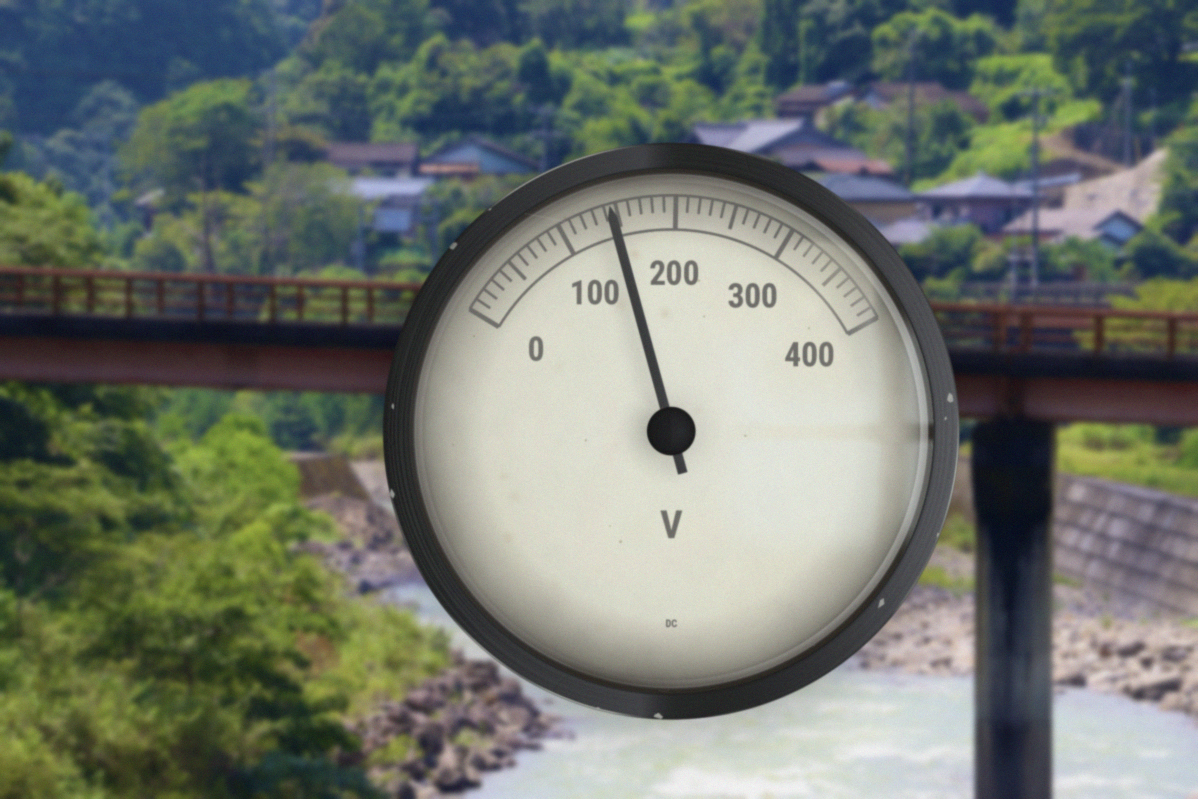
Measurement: 145 V
